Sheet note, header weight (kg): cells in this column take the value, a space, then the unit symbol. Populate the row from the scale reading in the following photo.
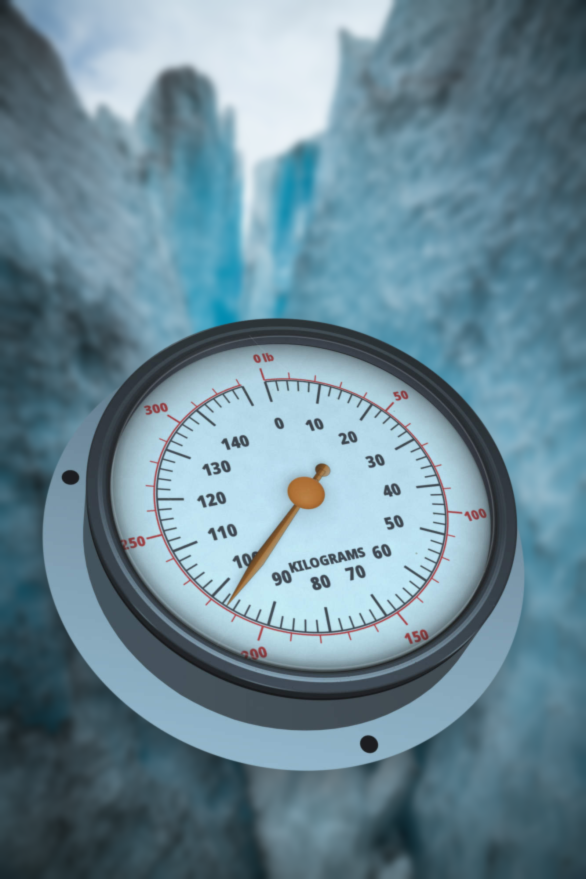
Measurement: 97 kg
